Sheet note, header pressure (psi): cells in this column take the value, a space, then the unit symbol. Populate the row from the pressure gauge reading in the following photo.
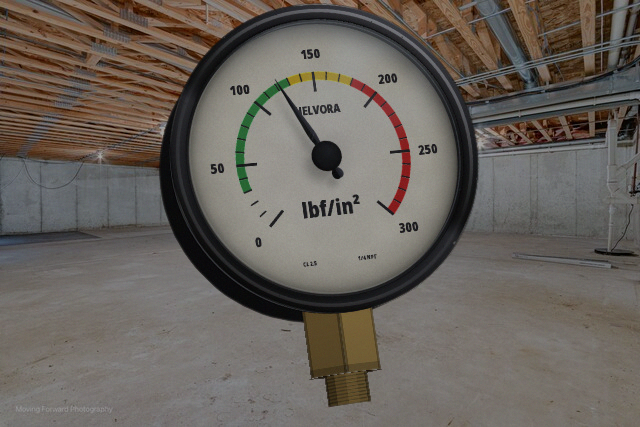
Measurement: 120 psi
